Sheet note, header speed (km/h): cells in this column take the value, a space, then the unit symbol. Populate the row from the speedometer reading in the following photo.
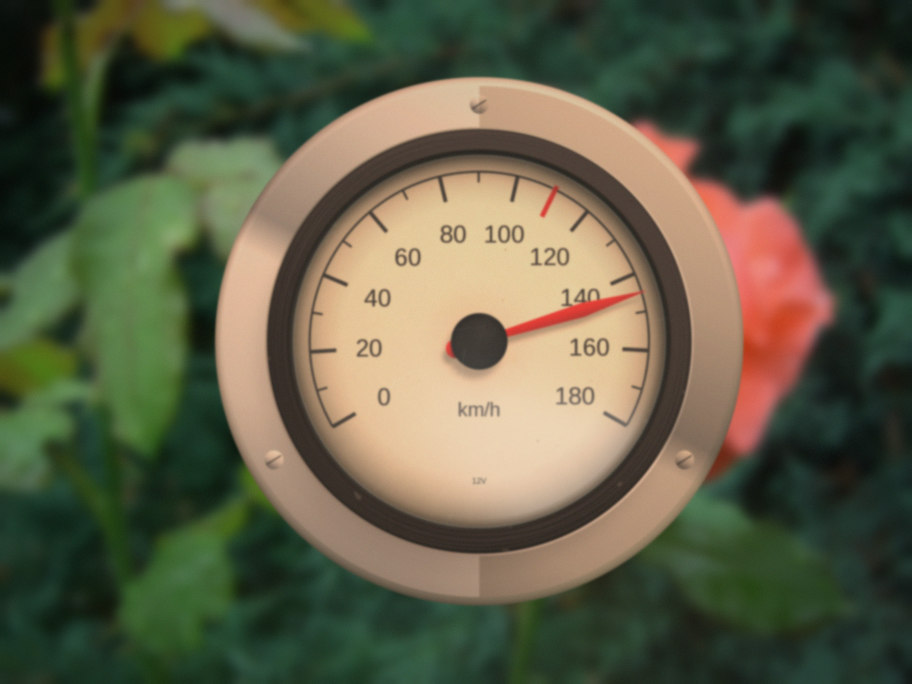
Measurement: 145 km/h
